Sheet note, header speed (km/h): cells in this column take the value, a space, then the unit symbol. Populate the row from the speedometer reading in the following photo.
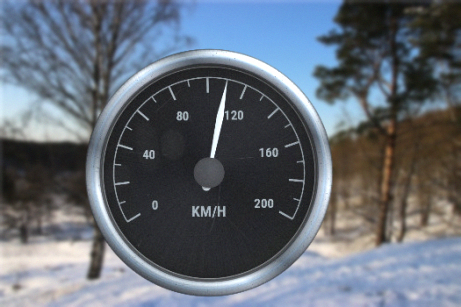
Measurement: 110 km/h
